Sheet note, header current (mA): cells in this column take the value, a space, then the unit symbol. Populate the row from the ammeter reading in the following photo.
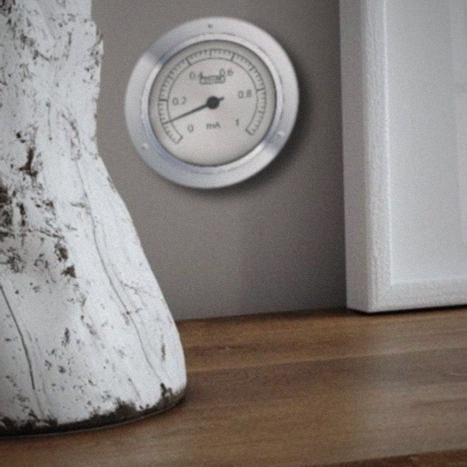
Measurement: 0.1 mA
